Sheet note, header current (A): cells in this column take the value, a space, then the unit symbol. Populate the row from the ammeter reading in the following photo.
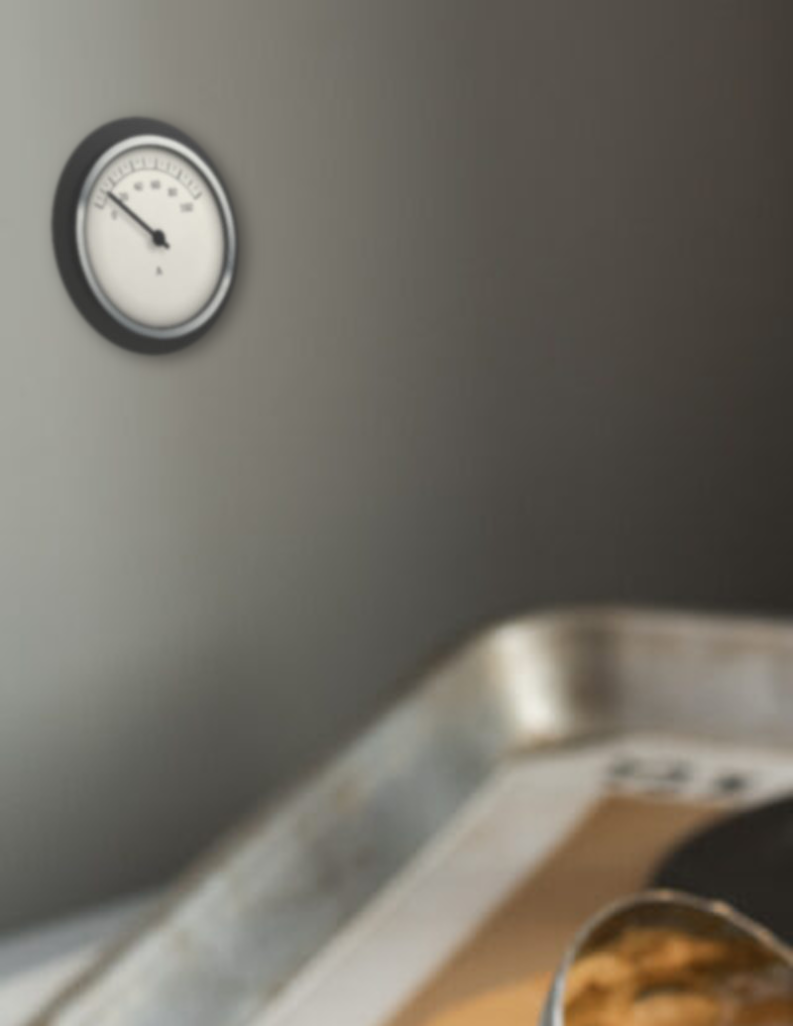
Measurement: 10 A
